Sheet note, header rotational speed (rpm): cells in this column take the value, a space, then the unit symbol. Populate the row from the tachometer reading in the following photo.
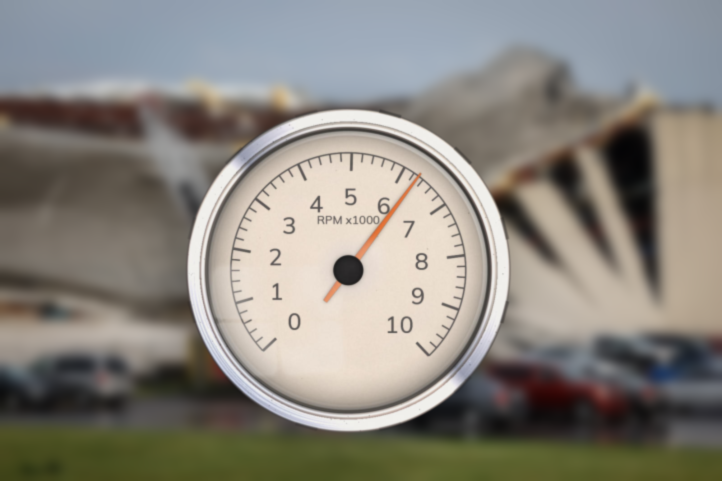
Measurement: 6300 rpm
